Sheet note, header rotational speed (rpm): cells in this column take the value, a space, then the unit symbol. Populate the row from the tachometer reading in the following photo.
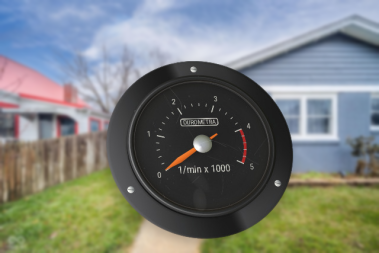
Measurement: 0 rpm
